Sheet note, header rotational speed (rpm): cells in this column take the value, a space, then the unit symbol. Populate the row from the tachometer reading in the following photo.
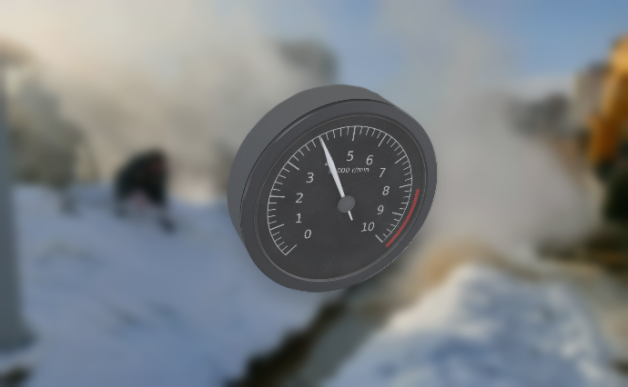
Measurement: 4000 rpm
